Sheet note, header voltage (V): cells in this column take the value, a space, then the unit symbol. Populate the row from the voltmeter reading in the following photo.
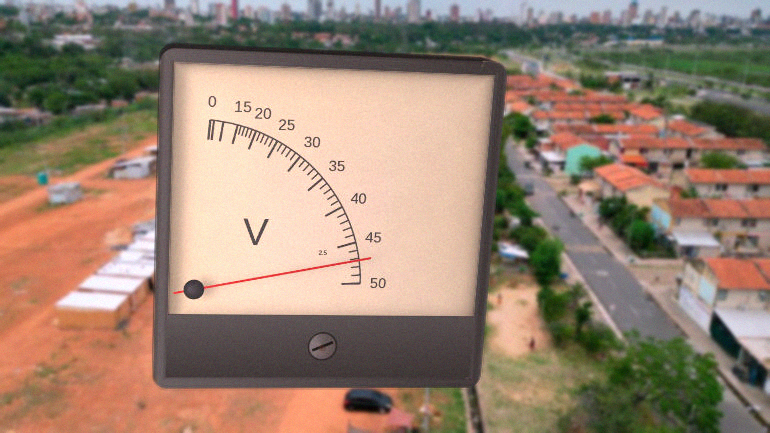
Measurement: 47 V
